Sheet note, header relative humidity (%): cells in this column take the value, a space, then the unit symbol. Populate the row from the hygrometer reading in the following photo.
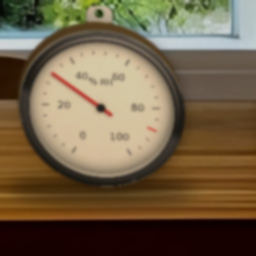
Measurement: 32 %
